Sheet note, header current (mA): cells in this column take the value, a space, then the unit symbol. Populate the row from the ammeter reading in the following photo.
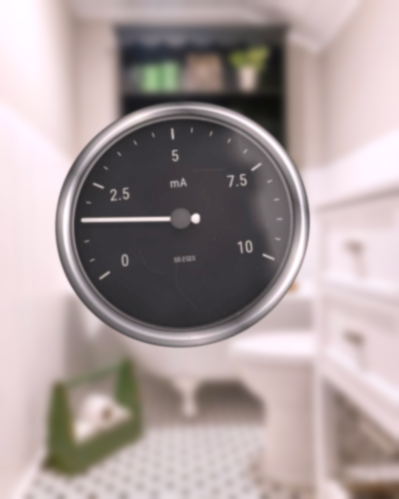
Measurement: 1.5 mA
